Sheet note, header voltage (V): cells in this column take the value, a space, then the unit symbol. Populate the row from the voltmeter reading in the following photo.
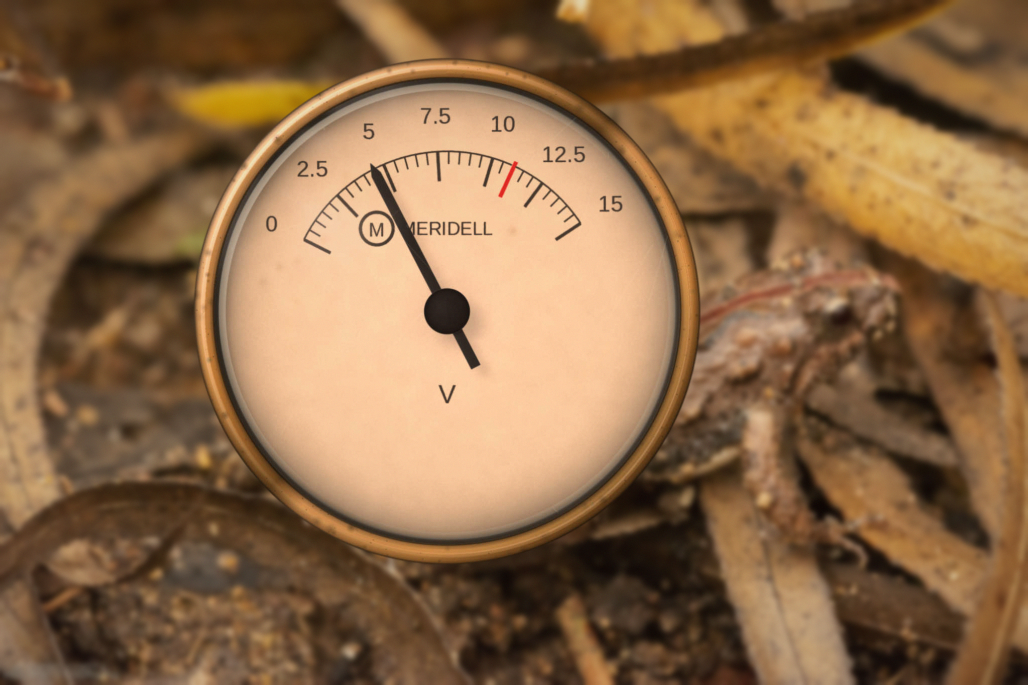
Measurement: 4.5 V
